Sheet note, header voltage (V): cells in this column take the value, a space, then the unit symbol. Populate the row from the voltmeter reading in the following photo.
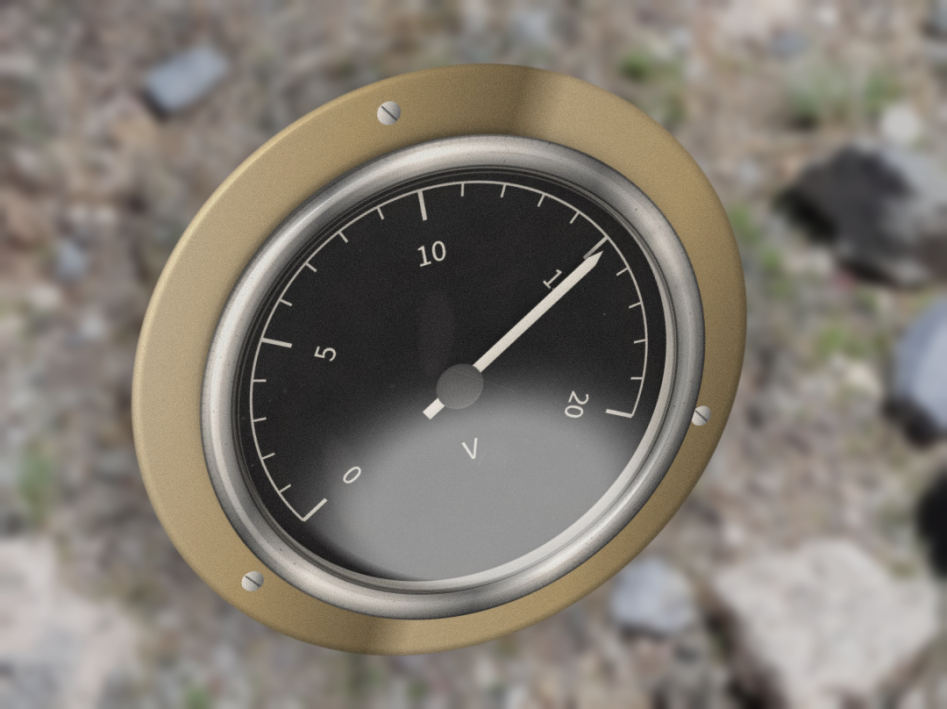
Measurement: 15 V
